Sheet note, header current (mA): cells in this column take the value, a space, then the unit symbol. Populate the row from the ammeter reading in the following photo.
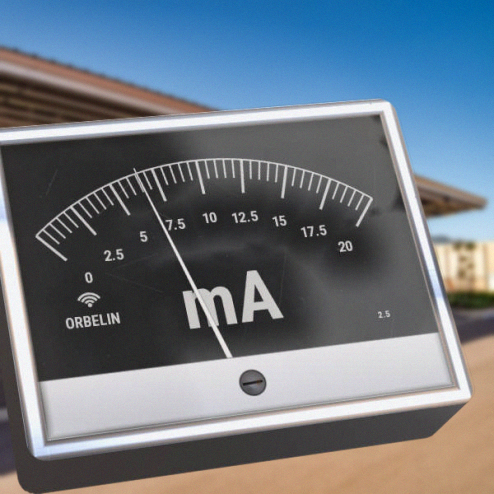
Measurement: 6.5 mA
